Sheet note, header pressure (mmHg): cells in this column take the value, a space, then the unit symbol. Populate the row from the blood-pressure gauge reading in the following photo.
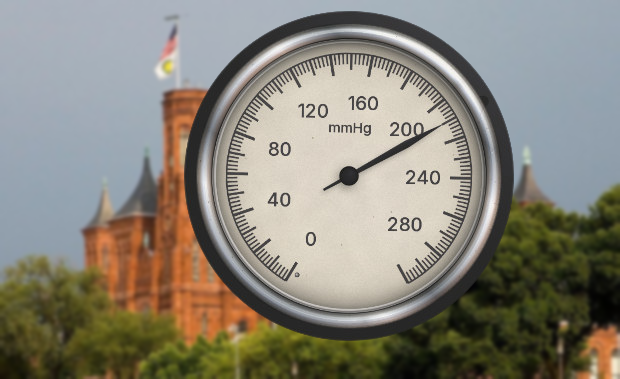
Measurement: 210 mmHg
